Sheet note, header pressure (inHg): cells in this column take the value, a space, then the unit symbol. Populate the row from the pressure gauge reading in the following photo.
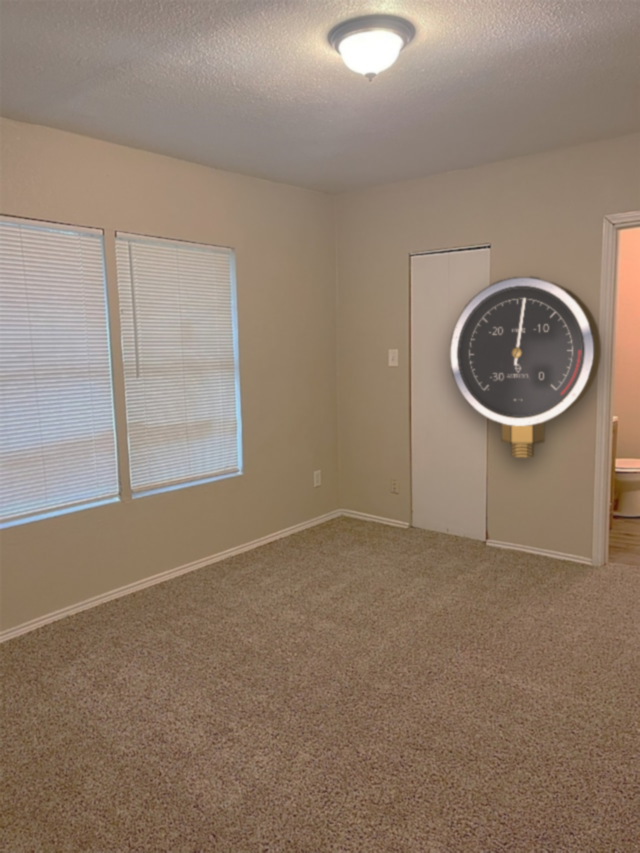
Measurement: -14 inHg
